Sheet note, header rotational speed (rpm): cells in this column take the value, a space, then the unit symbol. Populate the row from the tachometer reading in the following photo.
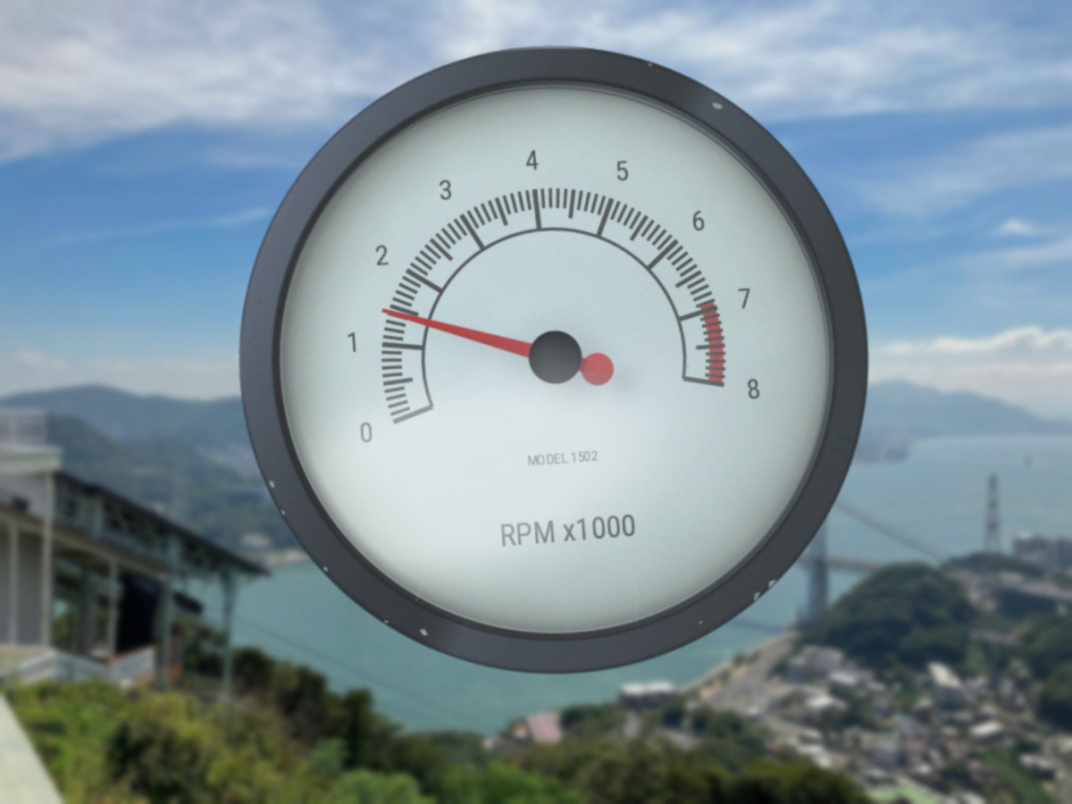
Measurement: 1400 rpm
